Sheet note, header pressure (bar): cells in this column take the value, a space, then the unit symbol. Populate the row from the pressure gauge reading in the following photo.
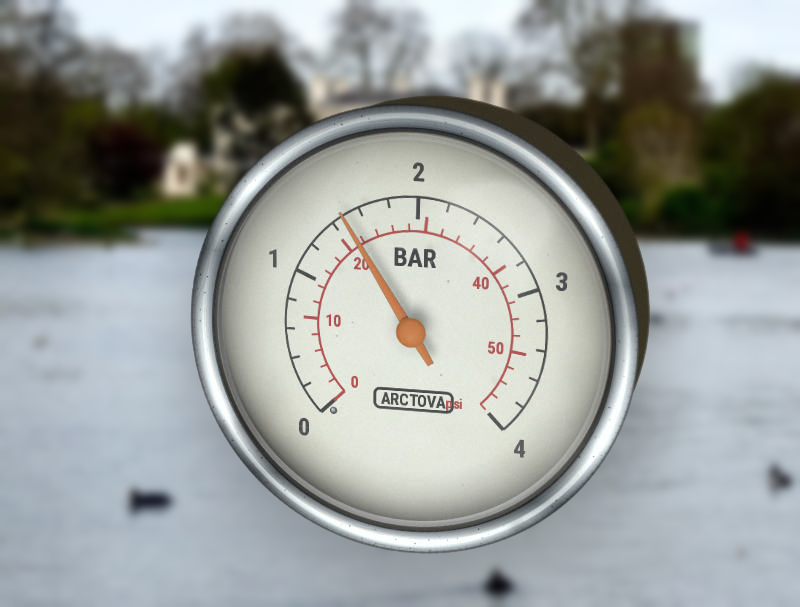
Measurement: 1.5 bar
